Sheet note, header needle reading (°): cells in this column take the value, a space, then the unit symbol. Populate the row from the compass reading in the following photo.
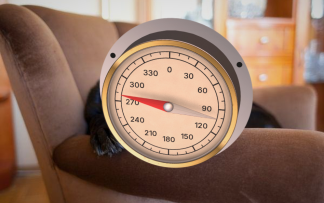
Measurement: 280 °
